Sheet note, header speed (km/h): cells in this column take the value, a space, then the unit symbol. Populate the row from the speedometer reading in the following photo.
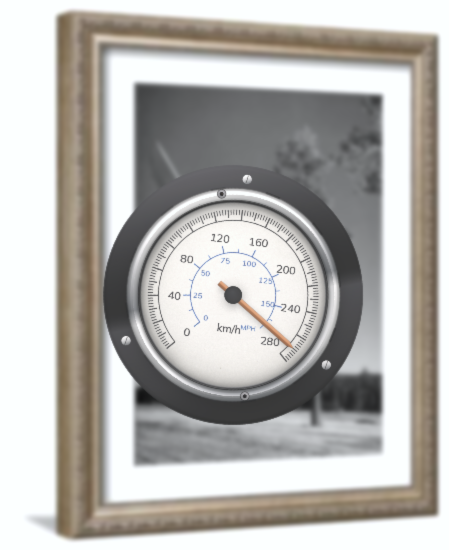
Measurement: 270 km/h
